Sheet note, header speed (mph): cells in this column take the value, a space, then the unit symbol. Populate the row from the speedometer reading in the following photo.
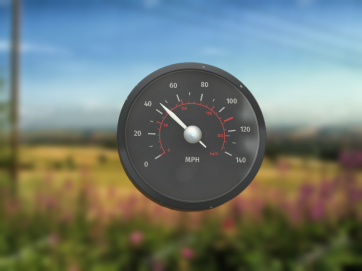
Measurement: 45 mph
